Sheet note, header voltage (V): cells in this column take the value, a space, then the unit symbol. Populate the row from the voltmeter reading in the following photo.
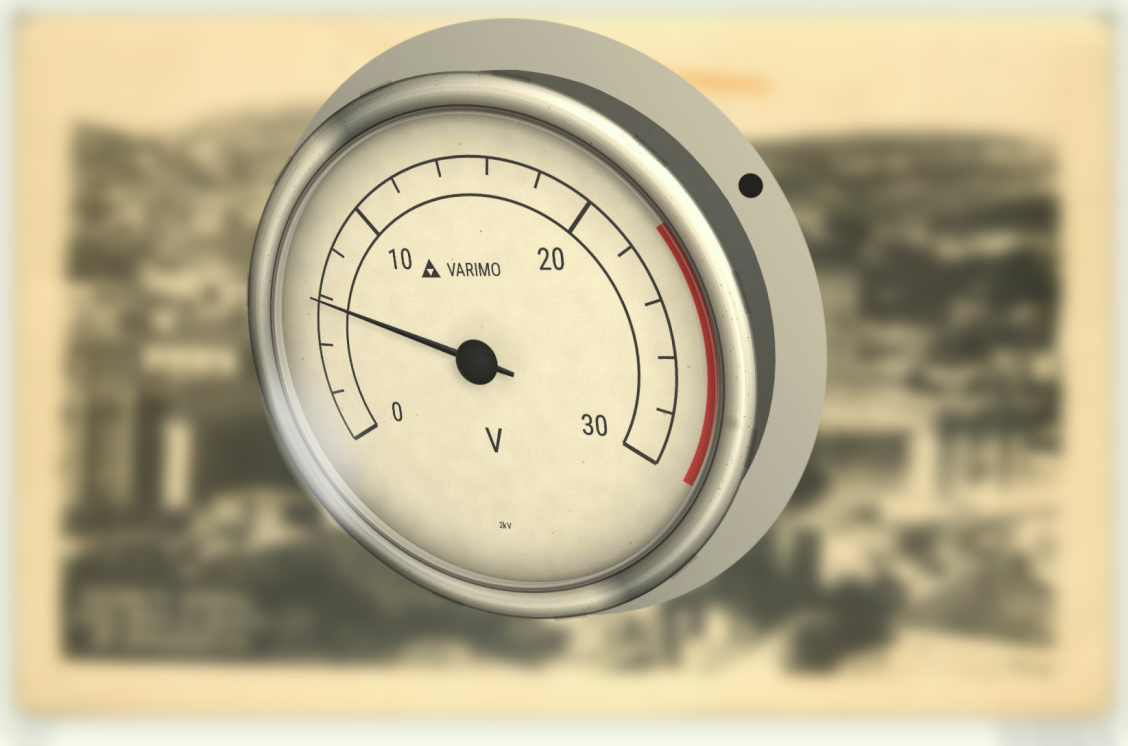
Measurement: 6 V
